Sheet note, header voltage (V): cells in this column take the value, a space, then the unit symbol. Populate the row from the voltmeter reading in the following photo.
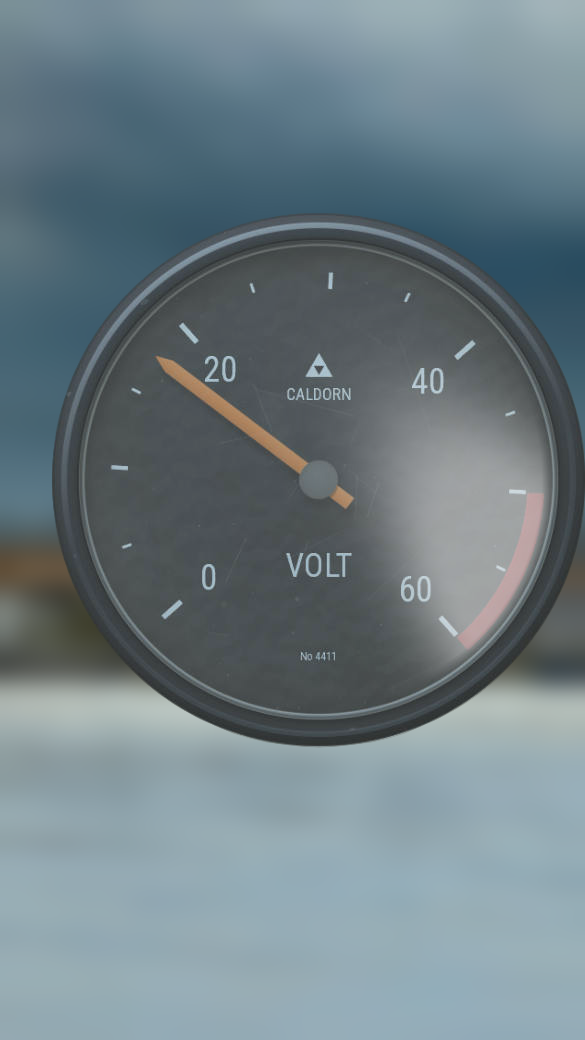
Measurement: 17.5 V
